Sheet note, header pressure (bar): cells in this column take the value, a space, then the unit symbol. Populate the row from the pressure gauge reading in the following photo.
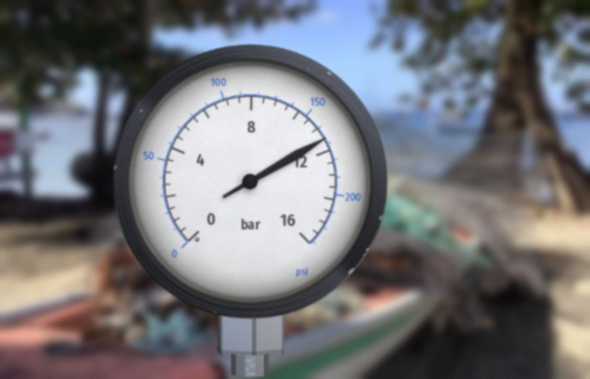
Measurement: 11.5 bar
